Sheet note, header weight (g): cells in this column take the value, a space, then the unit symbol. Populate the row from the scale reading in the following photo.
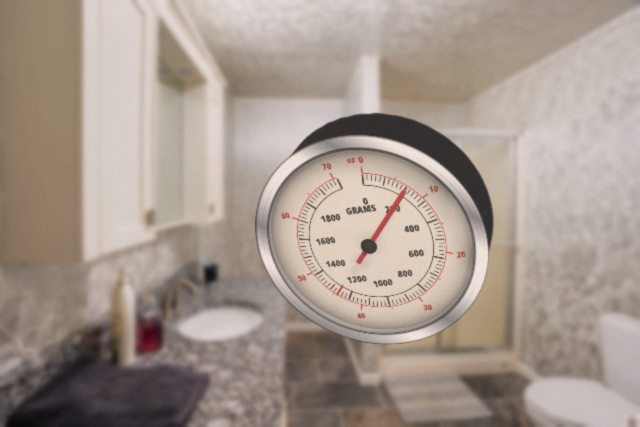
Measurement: 200 g
